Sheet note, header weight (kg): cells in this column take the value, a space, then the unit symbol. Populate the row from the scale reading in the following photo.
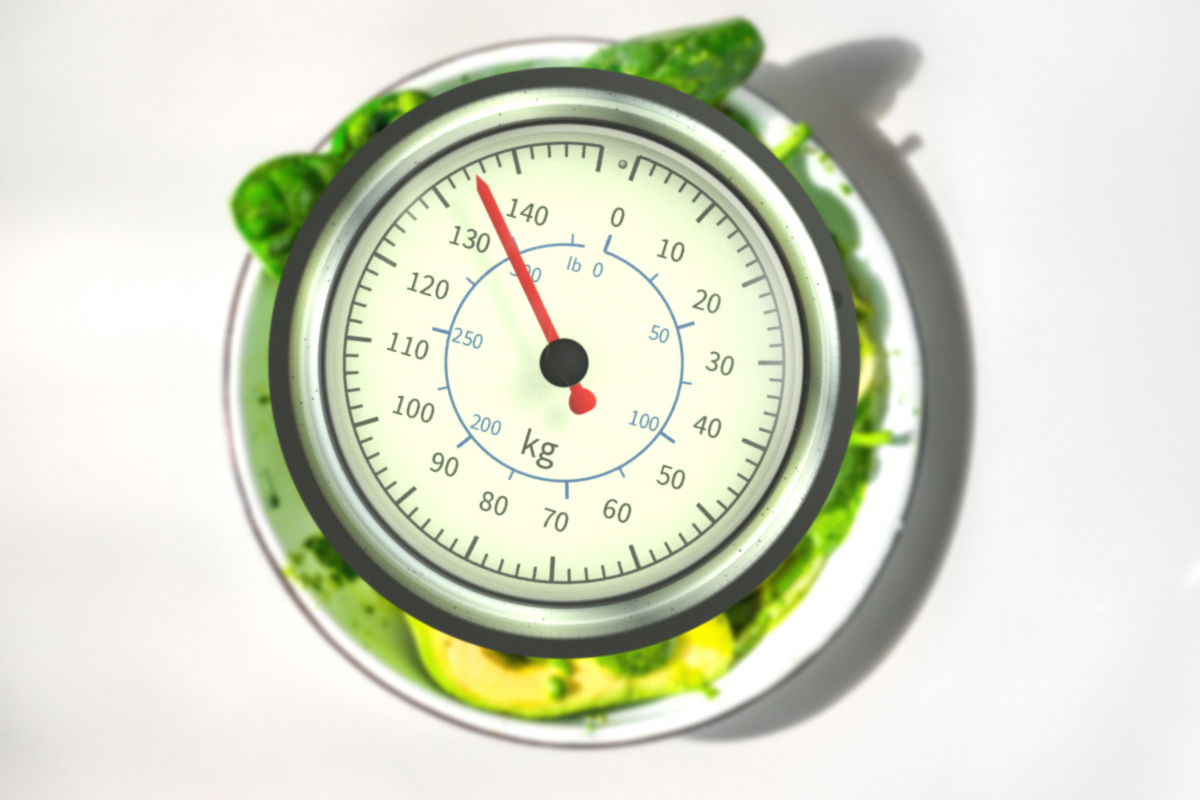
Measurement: 135 kg
